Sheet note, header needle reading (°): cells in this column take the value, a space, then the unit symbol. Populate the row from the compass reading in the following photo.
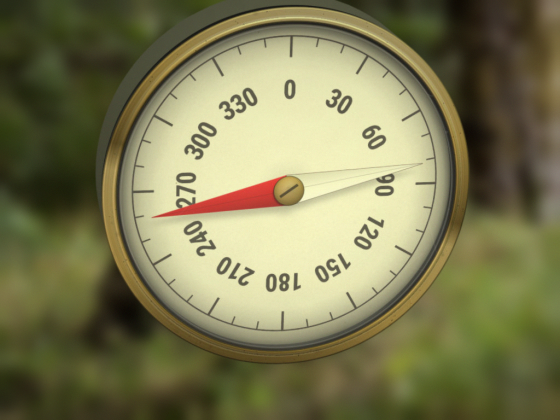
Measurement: 260 °
